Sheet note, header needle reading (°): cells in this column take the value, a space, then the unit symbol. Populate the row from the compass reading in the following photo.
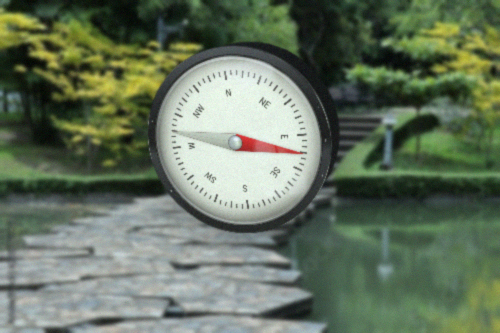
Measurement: 105 °
